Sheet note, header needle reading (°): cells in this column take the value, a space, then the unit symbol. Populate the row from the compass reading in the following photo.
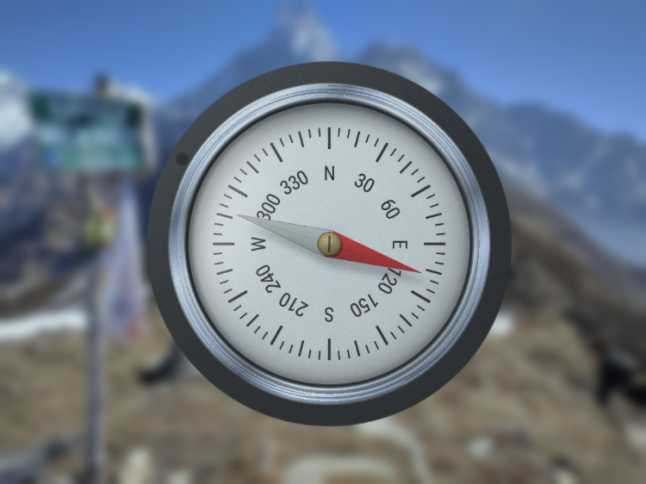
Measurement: 107.5 °
